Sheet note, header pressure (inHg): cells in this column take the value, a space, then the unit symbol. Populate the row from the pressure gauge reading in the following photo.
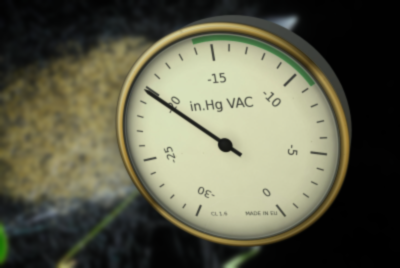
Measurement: -20 inHg
